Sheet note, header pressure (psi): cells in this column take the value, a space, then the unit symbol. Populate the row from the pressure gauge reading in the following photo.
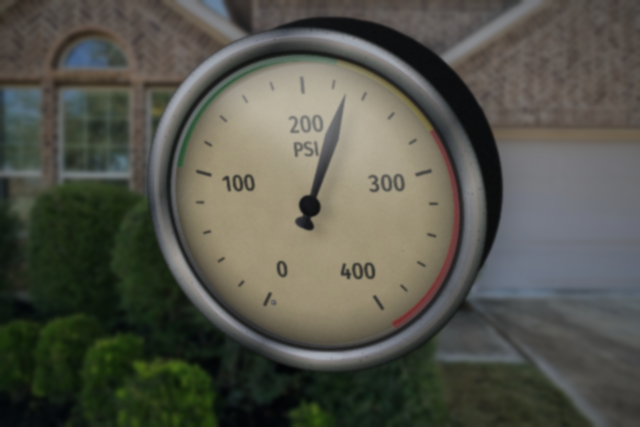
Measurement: 230 psi
